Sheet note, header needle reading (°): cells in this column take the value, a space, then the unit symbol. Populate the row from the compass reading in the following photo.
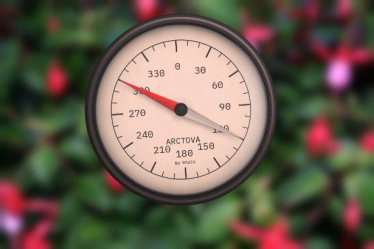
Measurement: 300 °
